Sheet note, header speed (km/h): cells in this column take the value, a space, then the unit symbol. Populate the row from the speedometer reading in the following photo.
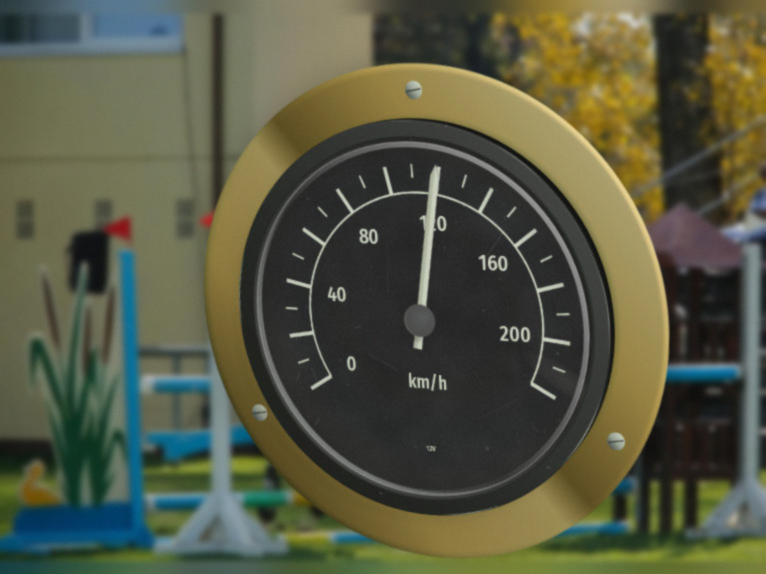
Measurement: 120 km/h
